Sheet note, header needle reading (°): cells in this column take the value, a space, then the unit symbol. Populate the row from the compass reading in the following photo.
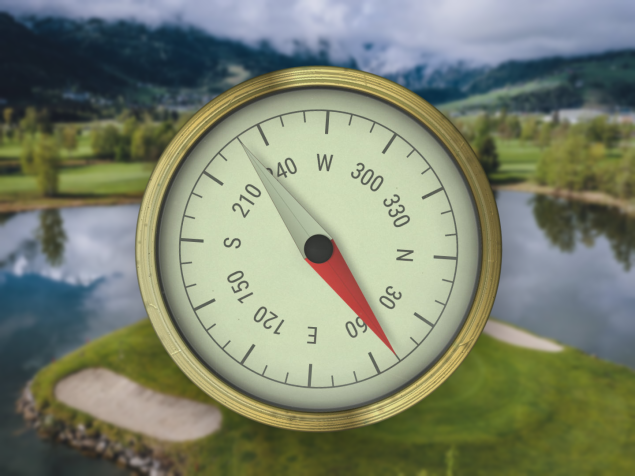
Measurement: 50 °
